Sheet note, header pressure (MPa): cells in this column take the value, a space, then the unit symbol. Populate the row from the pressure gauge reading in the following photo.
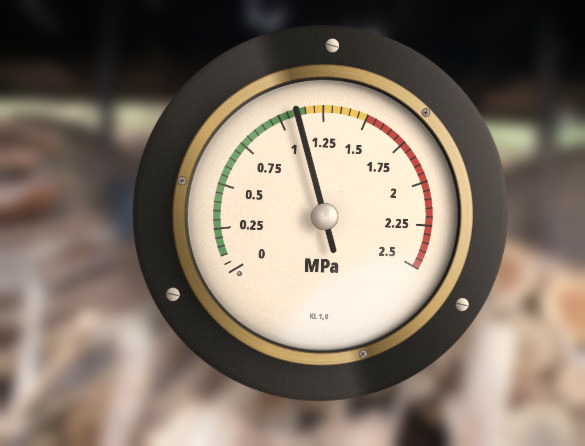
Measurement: 1.1 MPa
